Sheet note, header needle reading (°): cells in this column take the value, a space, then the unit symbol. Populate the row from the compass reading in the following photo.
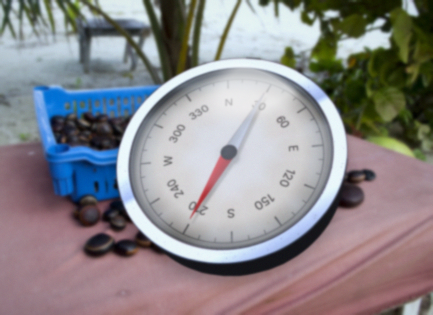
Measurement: 210 °
